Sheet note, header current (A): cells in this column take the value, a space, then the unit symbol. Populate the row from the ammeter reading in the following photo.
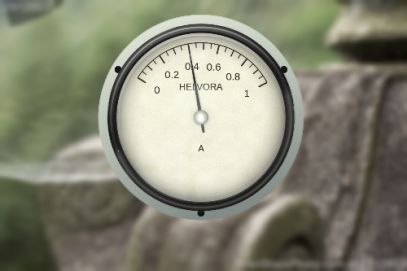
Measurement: 0.4 A
